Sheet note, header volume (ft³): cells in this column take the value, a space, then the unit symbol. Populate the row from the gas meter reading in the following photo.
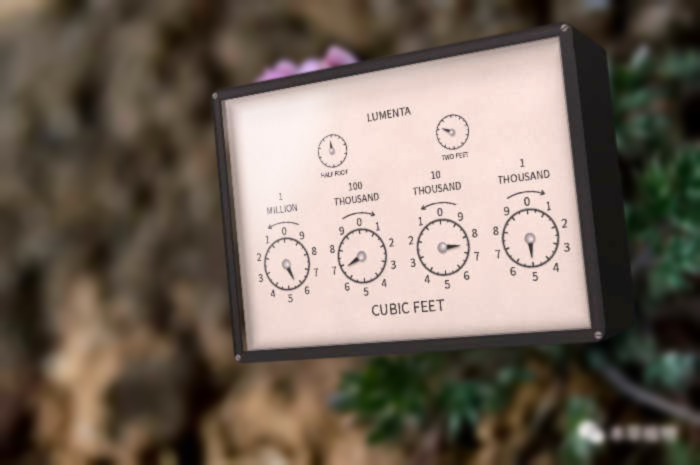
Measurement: 567500 ft³
